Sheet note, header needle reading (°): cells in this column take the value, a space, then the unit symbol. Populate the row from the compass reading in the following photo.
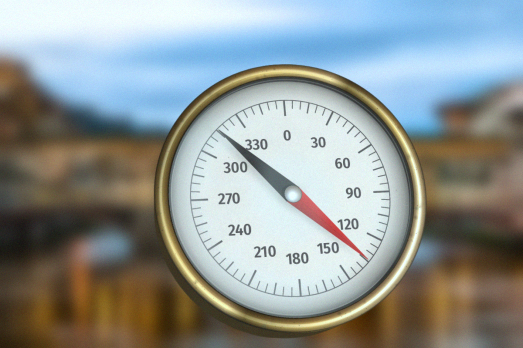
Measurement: 135 °
